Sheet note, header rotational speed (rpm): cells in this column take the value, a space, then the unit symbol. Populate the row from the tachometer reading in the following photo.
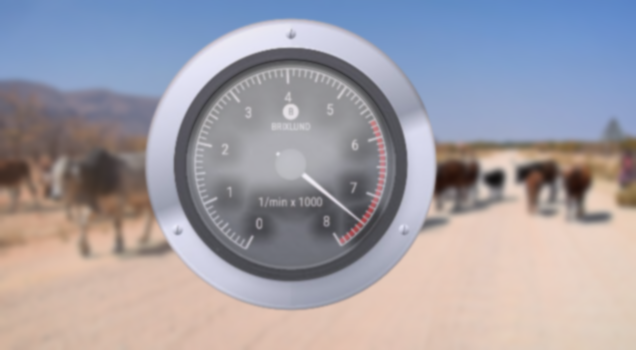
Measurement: 7500 rpm
